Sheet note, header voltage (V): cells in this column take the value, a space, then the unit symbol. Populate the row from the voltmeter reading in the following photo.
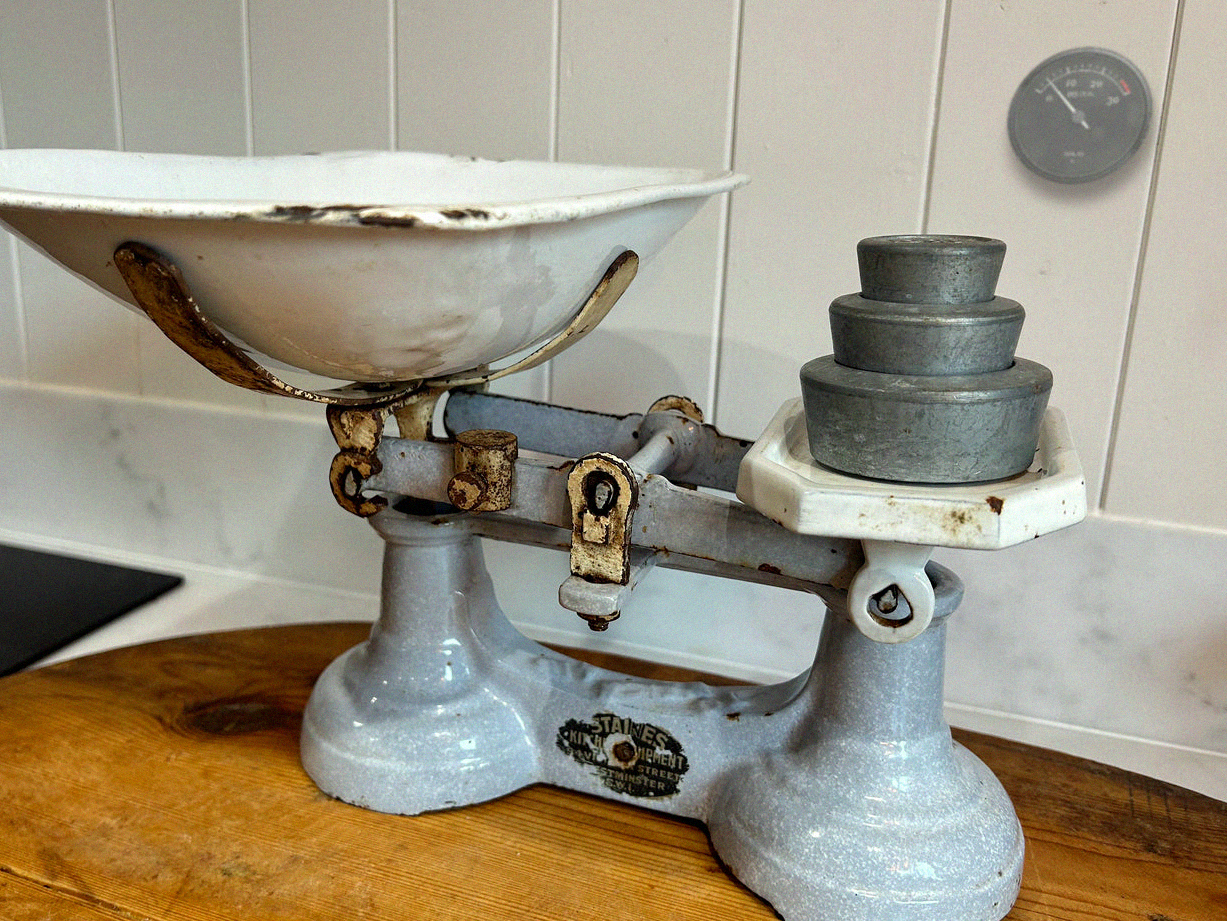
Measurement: 4 V
